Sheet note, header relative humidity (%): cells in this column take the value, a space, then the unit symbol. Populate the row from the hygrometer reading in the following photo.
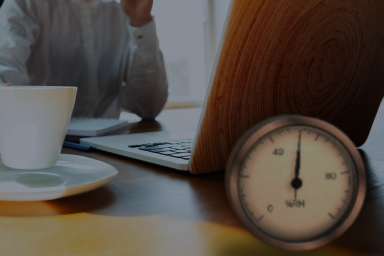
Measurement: 52 %
